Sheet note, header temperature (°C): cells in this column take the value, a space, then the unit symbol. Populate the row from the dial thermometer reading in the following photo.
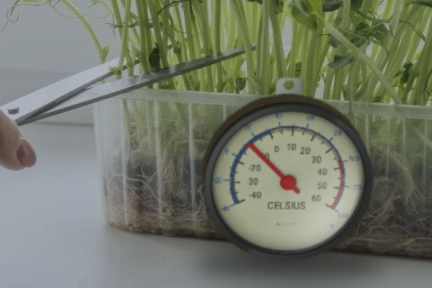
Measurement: -10 °C
